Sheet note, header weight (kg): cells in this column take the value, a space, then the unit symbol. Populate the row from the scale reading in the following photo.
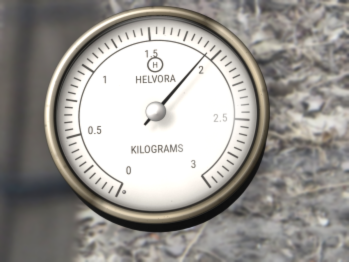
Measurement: 1.95 kg
